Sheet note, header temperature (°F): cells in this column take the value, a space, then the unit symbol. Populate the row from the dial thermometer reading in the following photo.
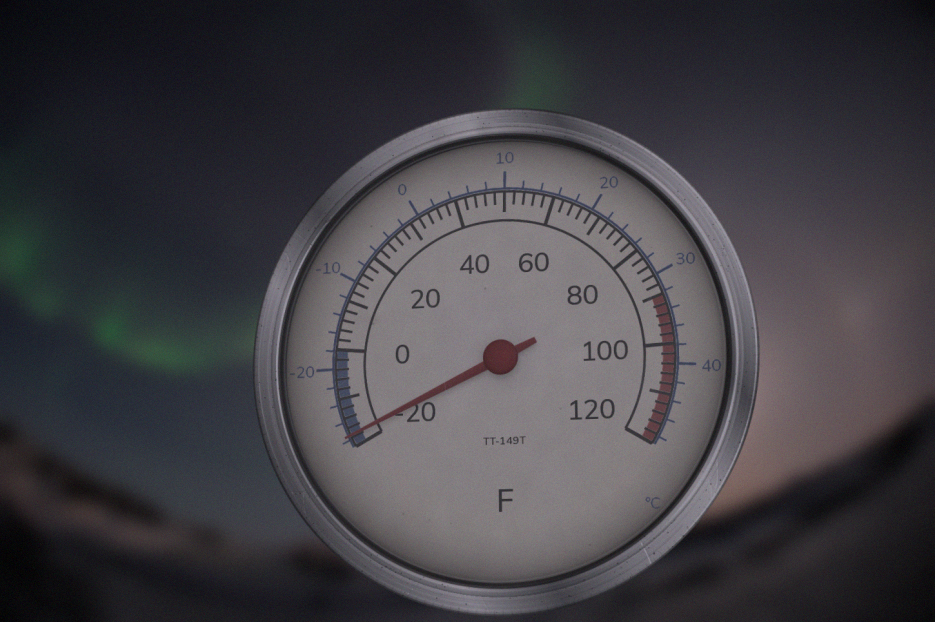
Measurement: -18 °F
